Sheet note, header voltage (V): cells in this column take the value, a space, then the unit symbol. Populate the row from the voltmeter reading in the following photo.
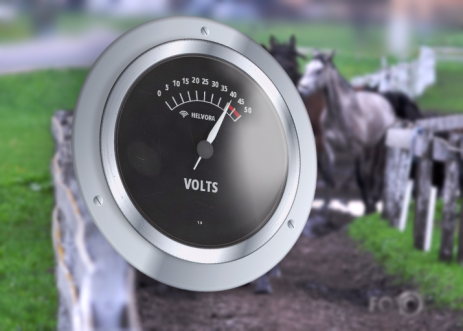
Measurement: 40 V
